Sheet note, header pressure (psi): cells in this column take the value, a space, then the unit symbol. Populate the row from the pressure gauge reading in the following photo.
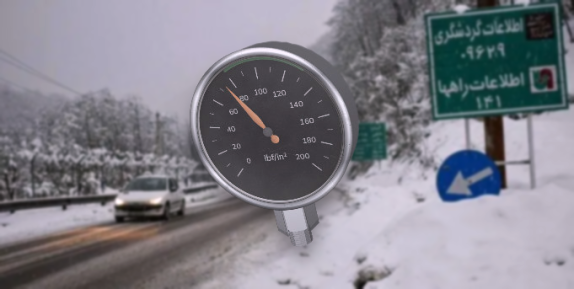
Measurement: 75 psi
